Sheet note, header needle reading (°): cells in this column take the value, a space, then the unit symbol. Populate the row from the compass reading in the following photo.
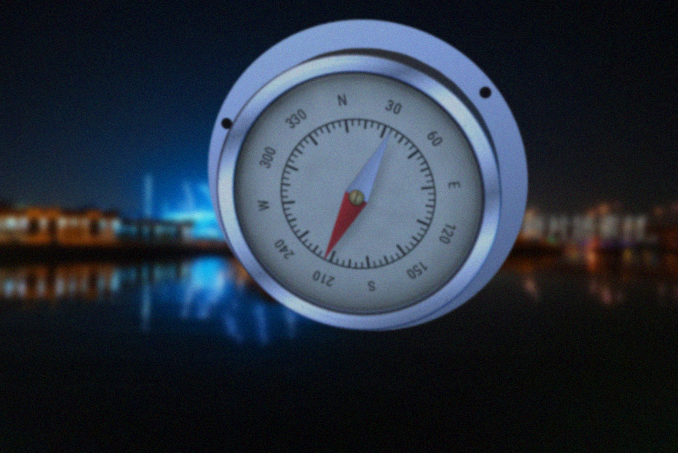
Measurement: 215 °
